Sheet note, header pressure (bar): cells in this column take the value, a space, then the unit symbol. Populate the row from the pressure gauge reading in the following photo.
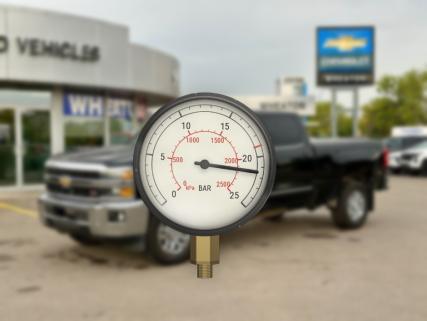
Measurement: 21.5 bar
